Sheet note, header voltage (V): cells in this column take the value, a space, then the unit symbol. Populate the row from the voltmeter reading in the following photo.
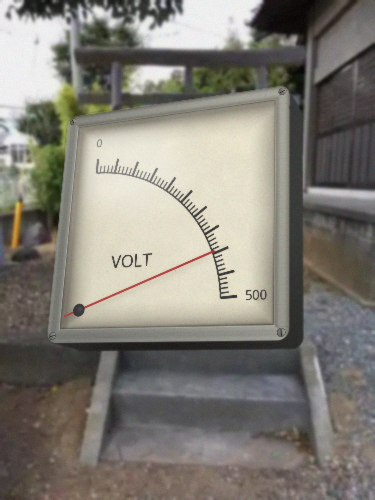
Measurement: 400 V
